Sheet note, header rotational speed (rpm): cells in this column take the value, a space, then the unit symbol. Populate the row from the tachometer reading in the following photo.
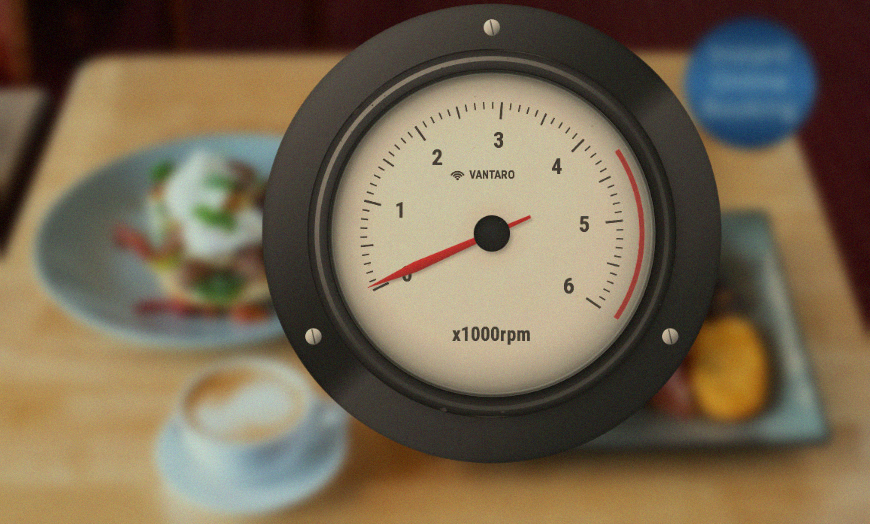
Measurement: 50 rpm
